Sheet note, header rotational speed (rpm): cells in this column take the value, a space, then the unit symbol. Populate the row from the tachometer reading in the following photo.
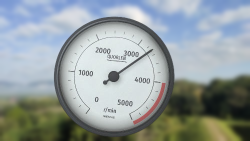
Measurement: 3300 rpm
